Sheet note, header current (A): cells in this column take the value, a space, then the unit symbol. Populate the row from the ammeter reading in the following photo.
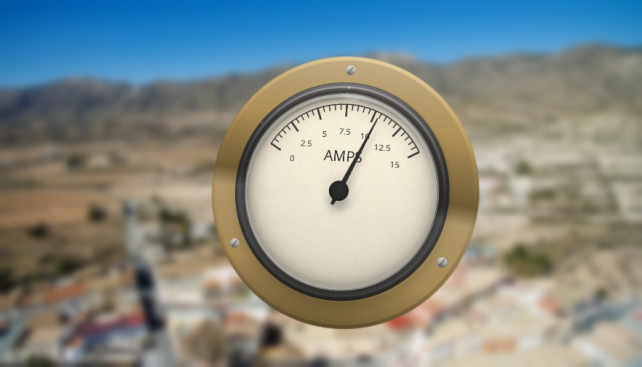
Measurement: 10.5 A
